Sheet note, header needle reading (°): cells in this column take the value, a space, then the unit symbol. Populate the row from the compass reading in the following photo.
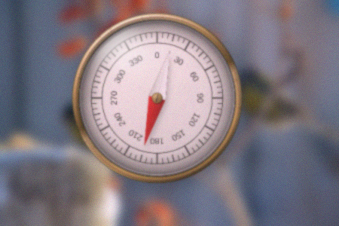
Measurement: 195 °
